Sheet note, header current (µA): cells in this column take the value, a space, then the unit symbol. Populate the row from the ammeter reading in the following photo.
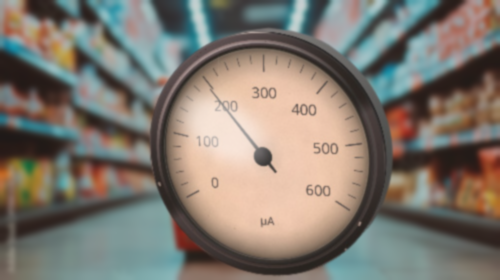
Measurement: 200 µA
